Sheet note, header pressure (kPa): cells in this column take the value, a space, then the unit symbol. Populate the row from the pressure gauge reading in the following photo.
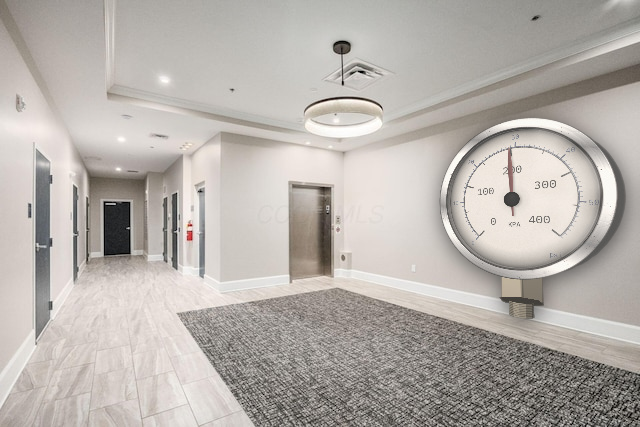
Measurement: 200 kPa
